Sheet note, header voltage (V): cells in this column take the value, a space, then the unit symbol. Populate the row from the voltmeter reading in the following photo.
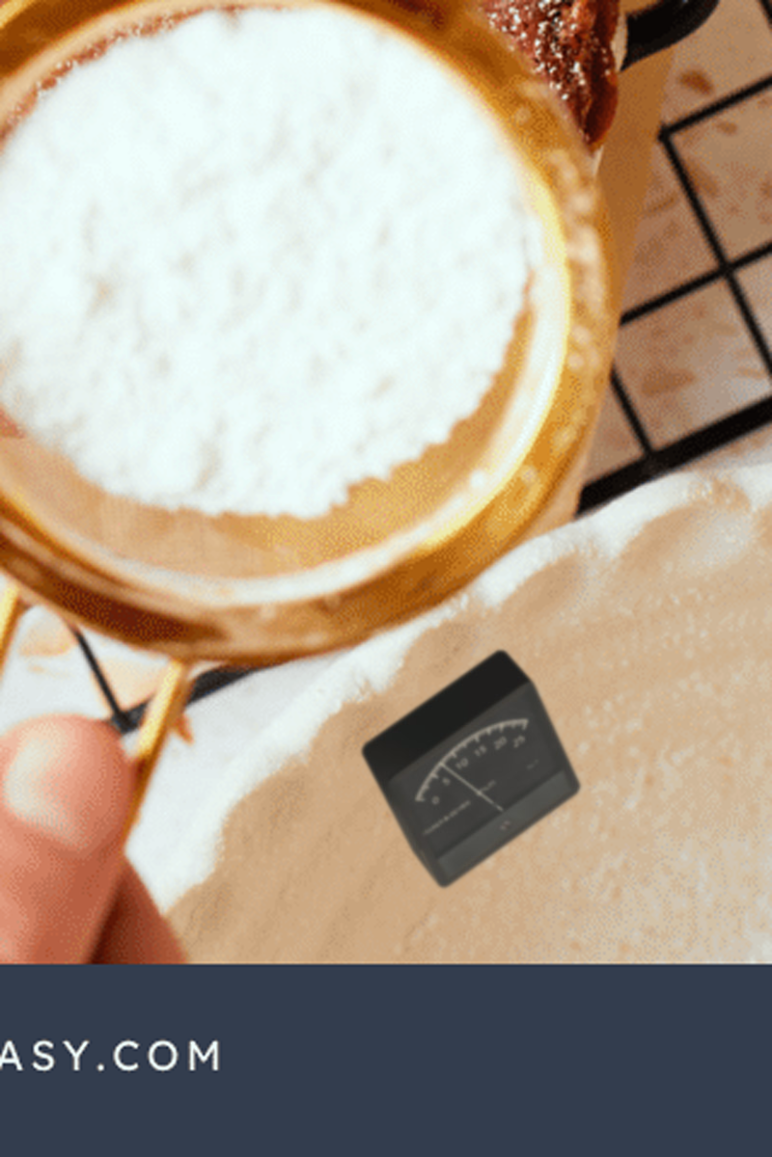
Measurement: 7.5 V
